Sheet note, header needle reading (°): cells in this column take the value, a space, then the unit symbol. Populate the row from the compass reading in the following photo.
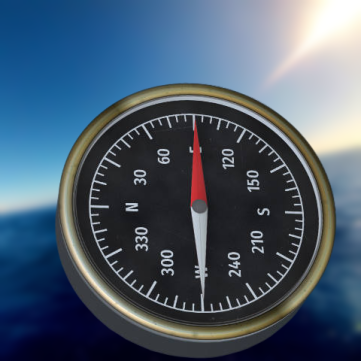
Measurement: 90 °
